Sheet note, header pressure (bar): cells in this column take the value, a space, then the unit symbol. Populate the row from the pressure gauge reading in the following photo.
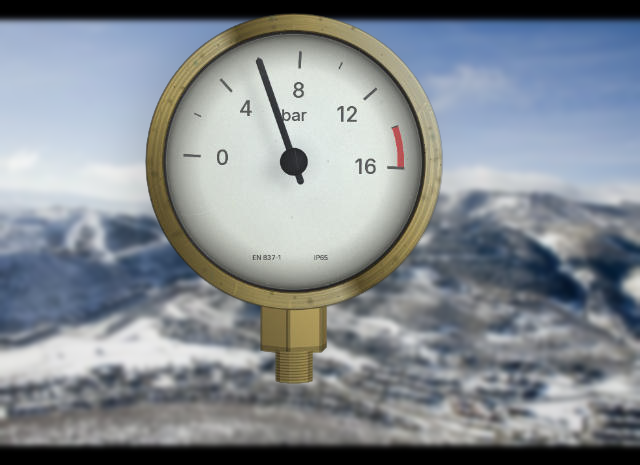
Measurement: 6 bar
